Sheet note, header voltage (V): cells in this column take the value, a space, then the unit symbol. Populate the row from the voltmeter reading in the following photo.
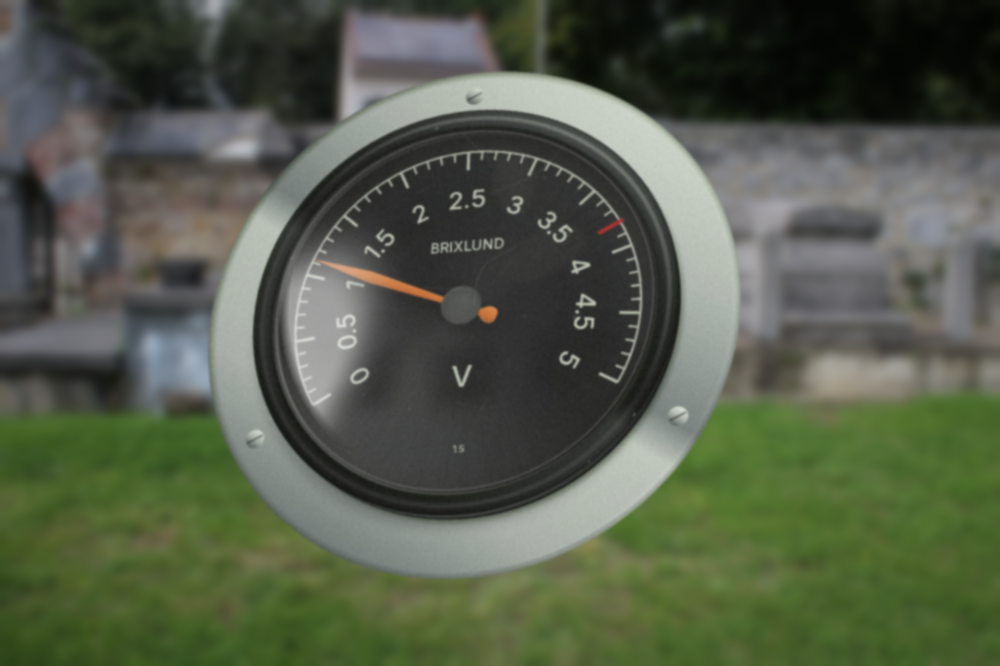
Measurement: 1.1 V
